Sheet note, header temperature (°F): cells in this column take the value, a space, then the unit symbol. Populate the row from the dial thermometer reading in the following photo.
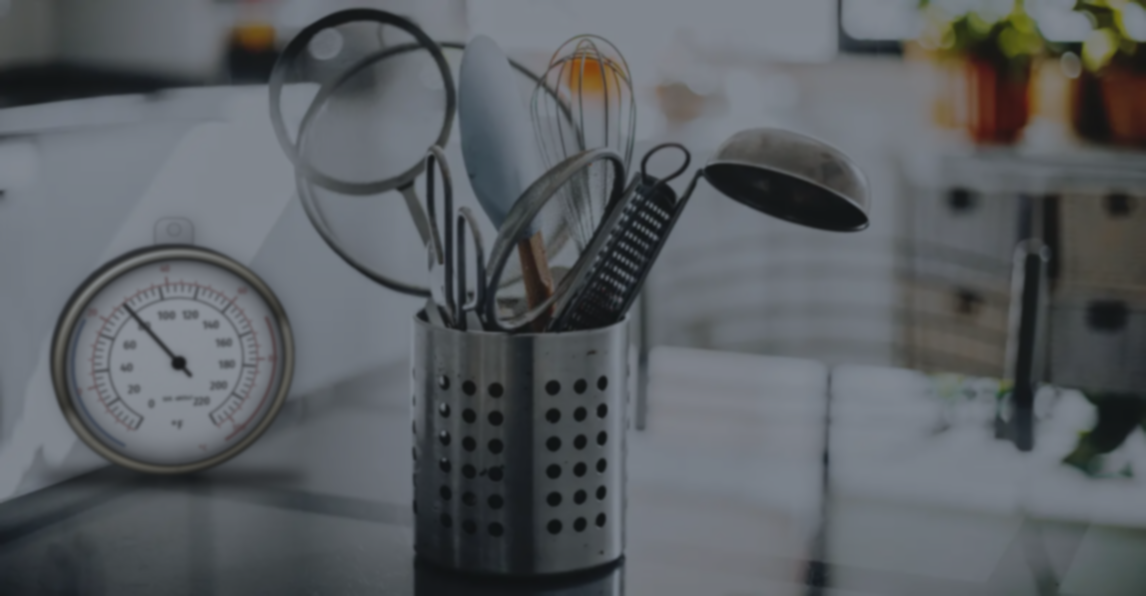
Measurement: 80 °F
